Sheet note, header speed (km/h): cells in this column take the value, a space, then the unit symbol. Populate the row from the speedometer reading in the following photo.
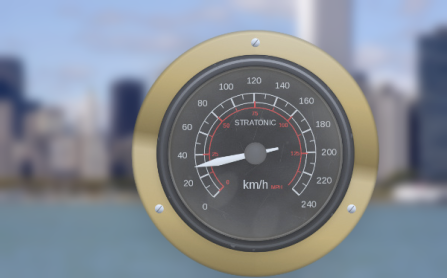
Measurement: 30 km/h
